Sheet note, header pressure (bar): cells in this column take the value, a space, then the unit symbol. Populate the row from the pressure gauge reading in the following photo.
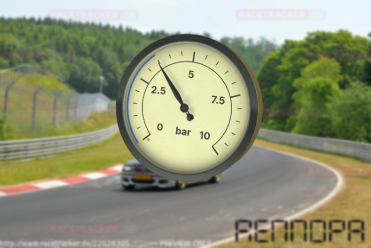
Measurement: 3.5 bar
